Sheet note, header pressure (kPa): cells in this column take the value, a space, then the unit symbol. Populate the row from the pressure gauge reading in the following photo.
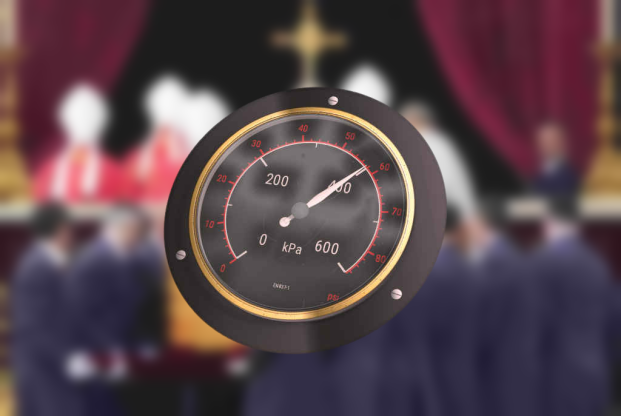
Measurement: 400 kPa
